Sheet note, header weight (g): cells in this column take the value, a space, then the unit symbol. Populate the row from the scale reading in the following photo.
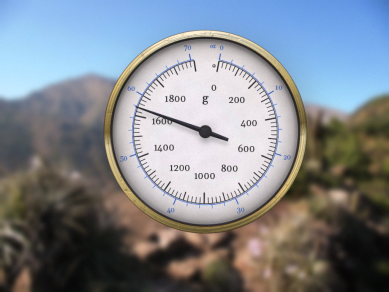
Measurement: 1640 g
